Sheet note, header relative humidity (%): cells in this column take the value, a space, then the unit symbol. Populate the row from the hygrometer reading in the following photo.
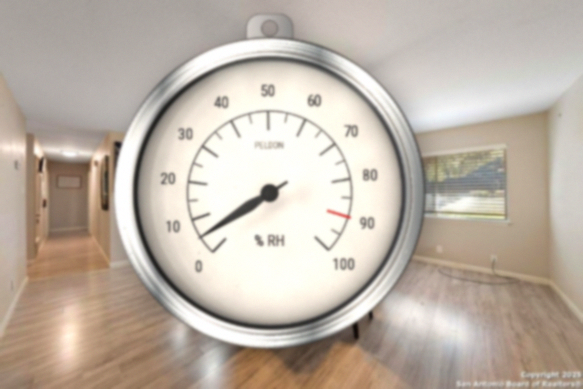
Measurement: 5 %
